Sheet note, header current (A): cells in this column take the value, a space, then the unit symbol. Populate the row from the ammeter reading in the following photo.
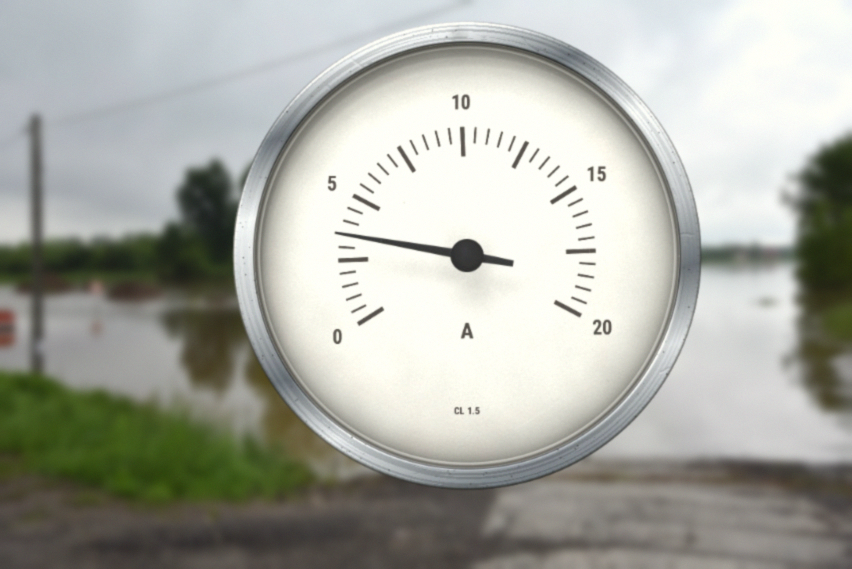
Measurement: 3.5 A
